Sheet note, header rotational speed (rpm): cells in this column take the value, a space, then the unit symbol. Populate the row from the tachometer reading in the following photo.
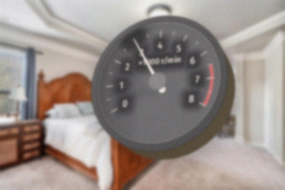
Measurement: 3000 rpm
